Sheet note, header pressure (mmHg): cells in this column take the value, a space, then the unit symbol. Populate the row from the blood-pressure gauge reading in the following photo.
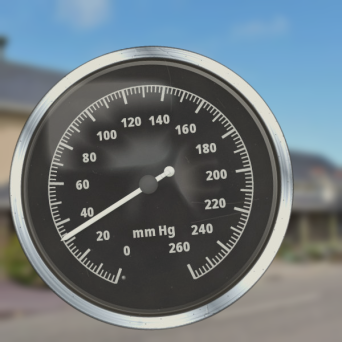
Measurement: 32 mmHg
